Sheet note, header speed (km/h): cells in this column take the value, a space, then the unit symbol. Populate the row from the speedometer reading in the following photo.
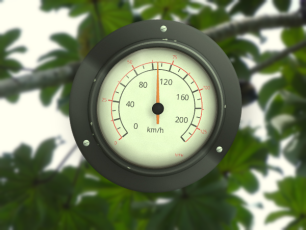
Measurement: 105 km/h
